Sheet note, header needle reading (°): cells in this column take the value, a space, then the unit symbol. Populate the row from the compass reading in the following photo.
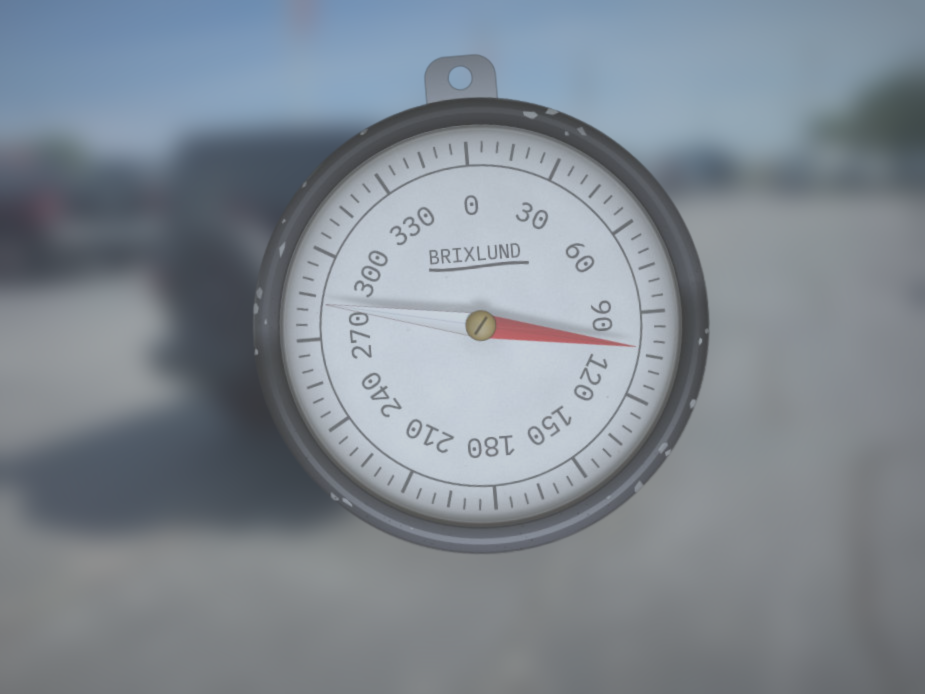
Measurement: 102.5 °
